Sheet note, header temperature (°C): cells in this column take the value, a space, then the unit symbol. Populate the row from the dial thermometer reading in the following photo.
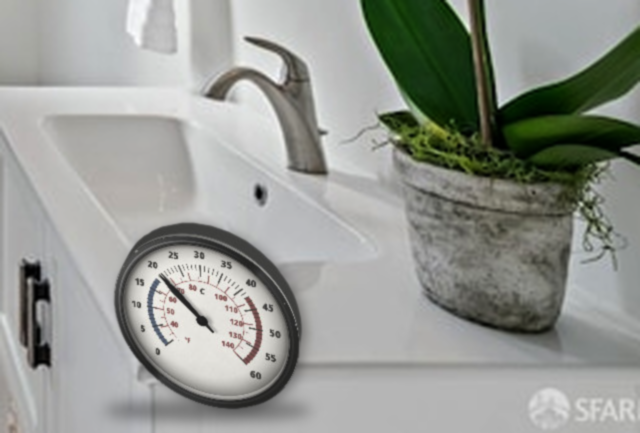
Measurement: 20 °C
